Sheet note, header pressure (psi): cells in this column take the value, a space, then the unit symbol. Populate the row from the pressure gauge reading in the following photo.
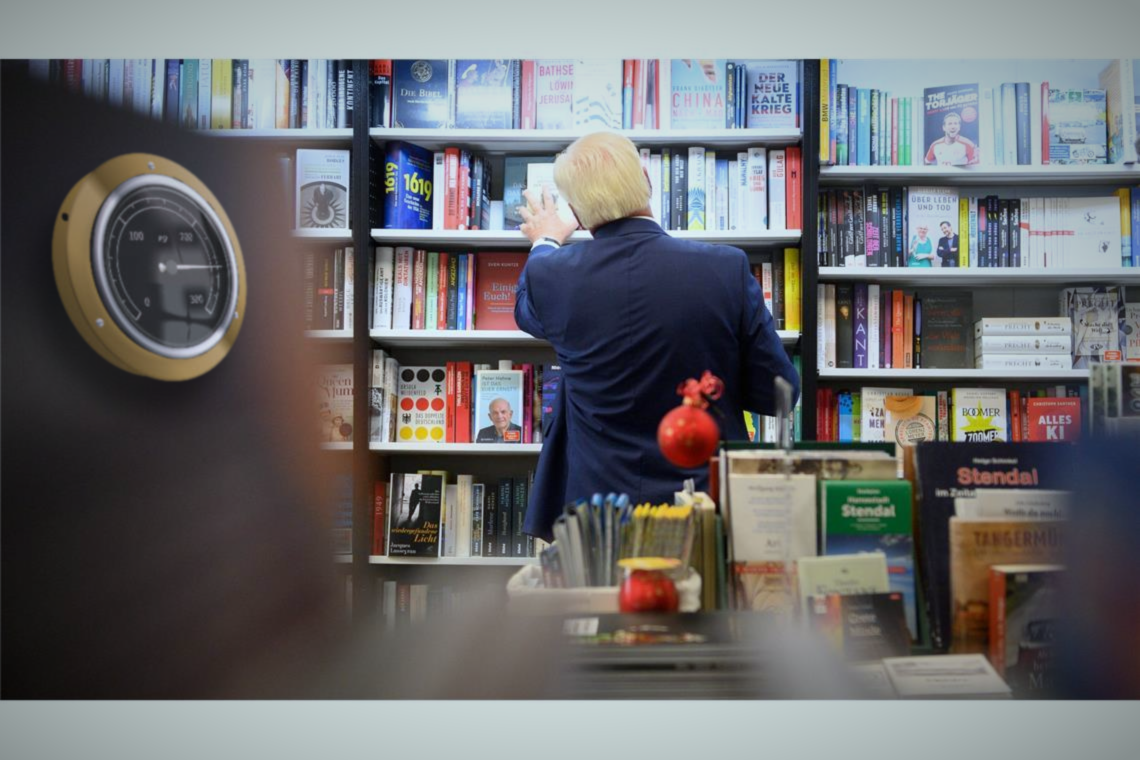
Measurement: 250 psi
